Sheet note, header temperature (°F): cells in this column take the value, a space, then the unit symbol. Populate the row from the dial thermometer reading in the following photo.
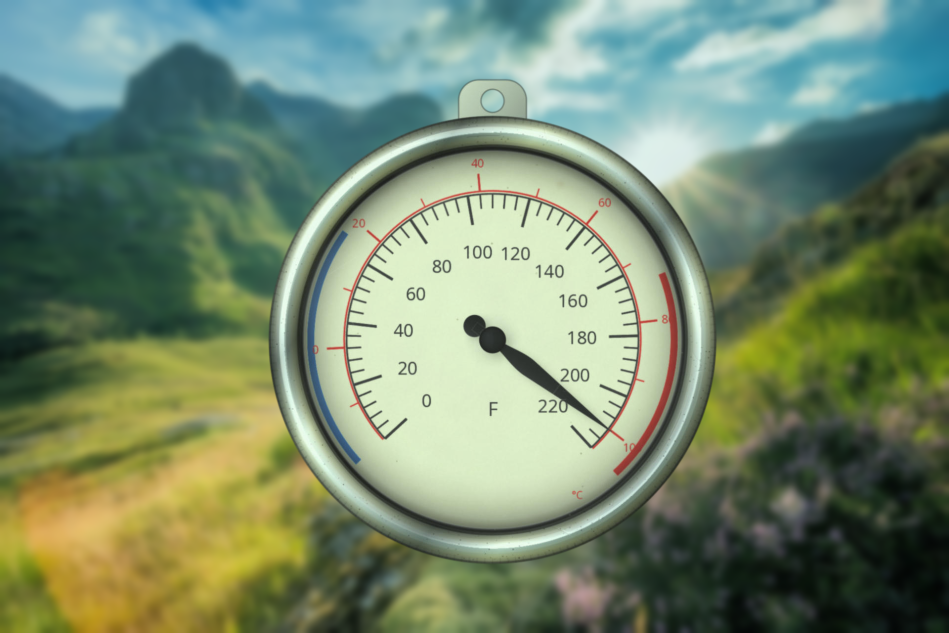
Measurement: 212 °F
